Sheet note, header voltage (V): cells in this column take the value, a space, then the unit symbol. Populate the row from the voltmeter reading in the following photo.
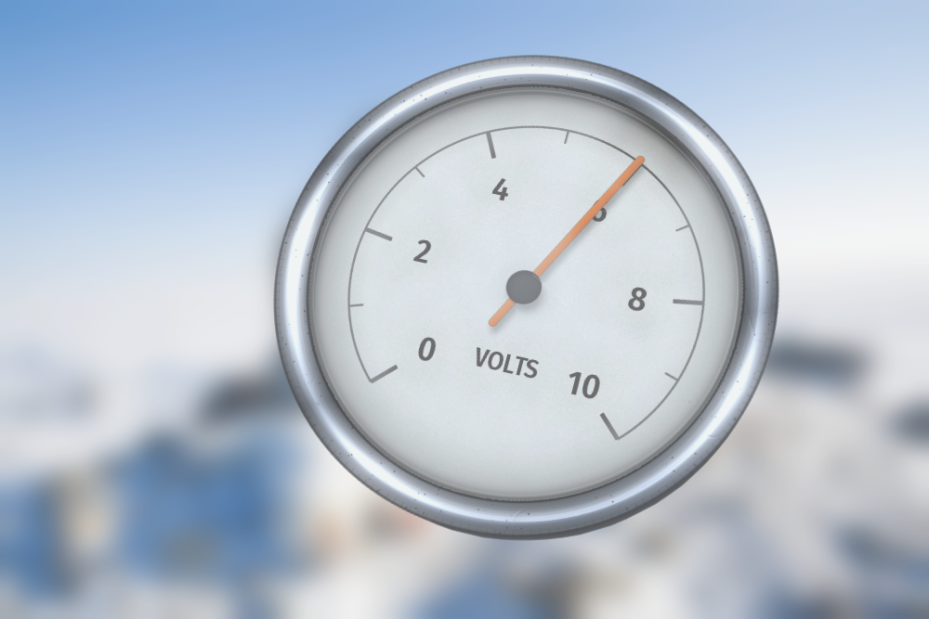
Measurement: 6 V
